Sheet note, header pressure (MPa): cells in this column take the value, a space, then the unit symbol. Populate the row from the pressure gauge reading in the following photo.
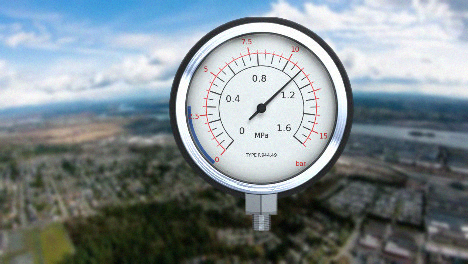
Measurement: 1.1 MPa
